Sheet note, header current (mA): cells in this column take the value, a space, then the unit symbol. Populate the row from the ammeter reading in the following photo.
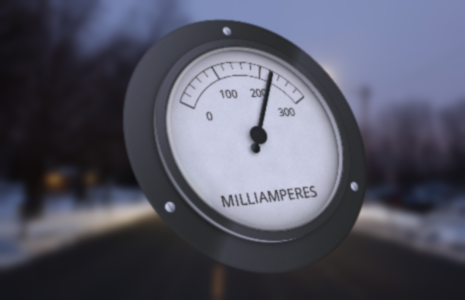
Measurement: 220 mA
